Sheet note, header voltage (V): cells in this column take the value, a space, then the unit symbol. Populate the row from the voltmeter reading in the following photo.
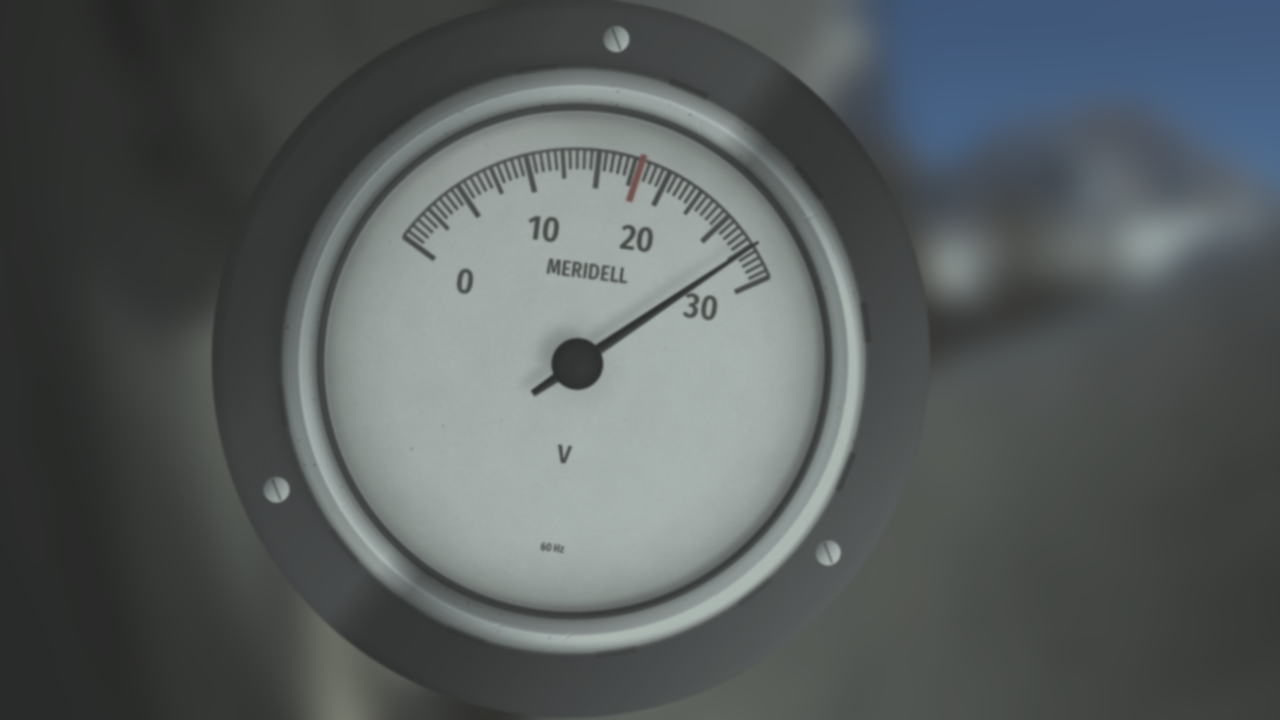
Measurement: 27.5 V
